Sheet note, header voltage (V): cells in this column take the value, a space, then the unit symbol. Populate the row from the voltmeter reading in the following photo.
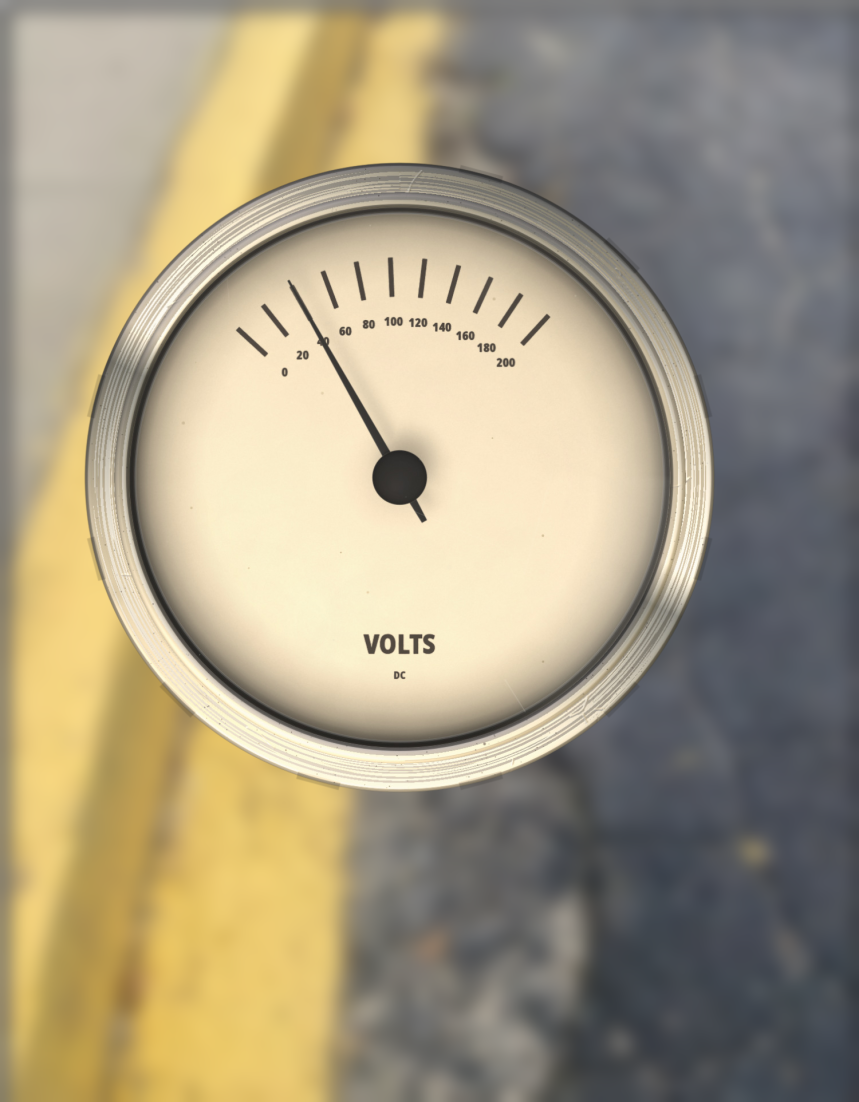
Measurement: 40 V
